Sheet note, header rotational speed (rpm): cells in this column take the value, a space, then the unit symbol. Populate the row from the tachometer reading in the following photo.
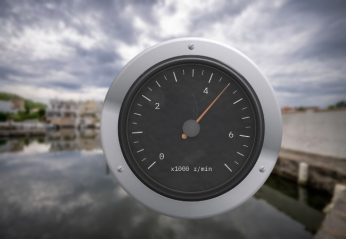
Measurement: 4500 rpm
